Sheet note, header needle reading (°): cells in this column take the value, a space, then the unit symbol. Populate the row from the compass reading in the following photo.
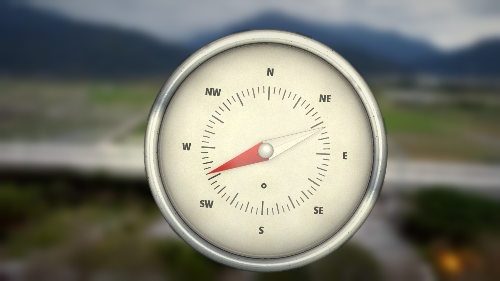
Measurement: 245 °
